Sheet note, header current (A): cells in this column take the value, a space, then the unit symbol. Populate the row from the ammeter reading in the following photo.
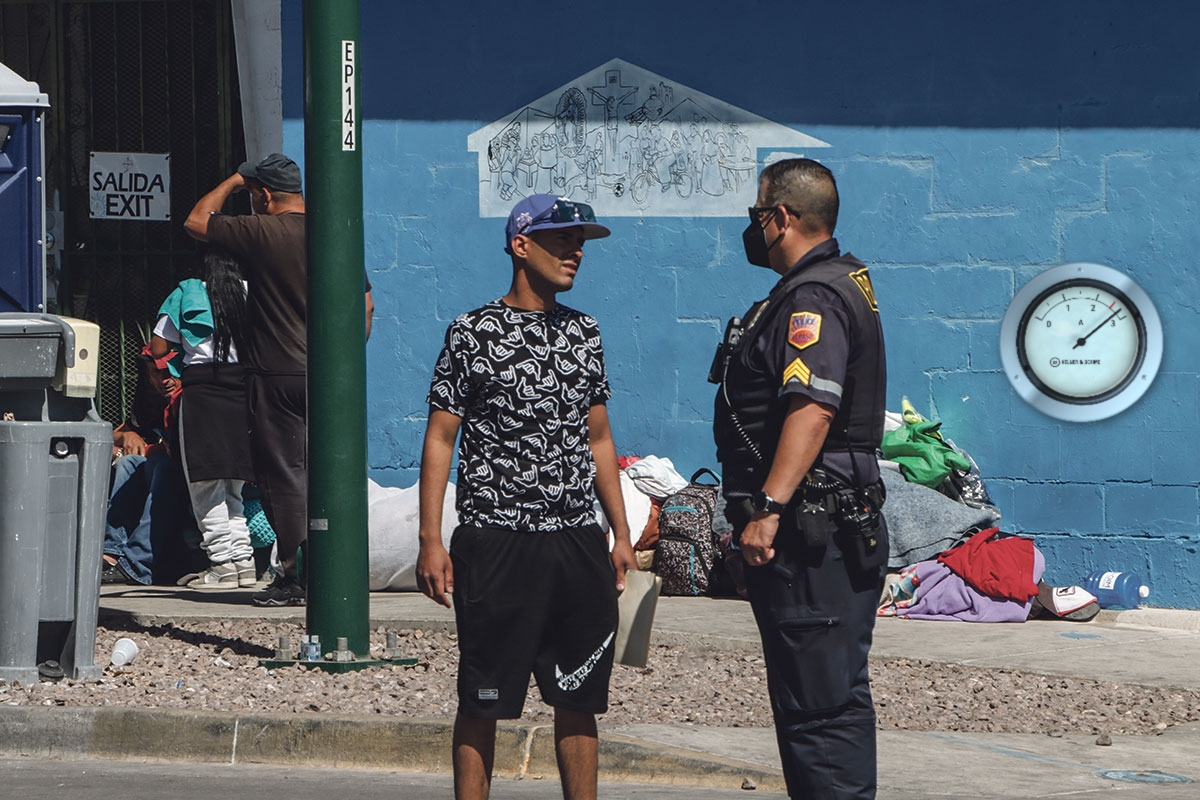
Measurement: 2.75 A
